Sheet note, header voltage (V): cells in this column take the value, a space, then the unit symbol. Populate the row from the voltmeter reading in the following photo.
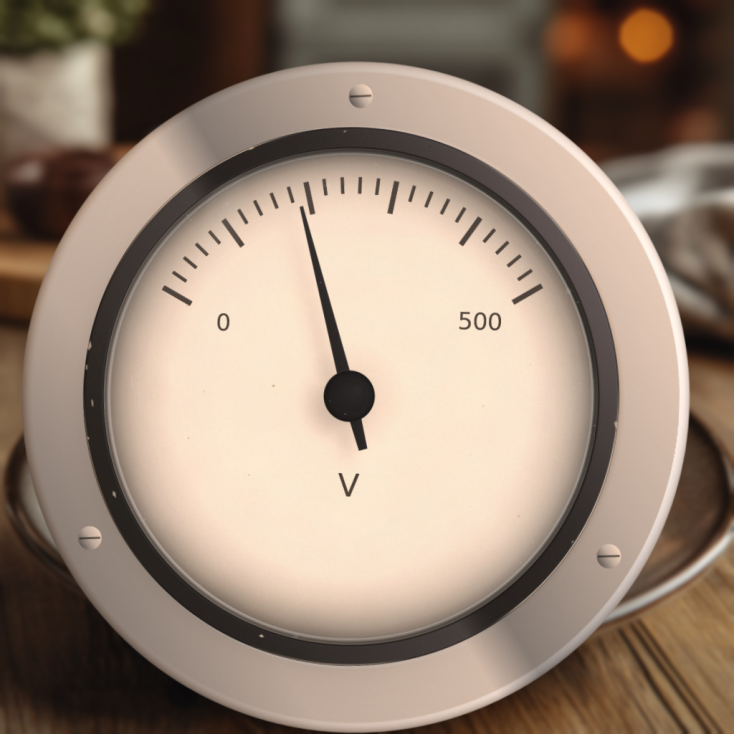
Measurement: 190 V
